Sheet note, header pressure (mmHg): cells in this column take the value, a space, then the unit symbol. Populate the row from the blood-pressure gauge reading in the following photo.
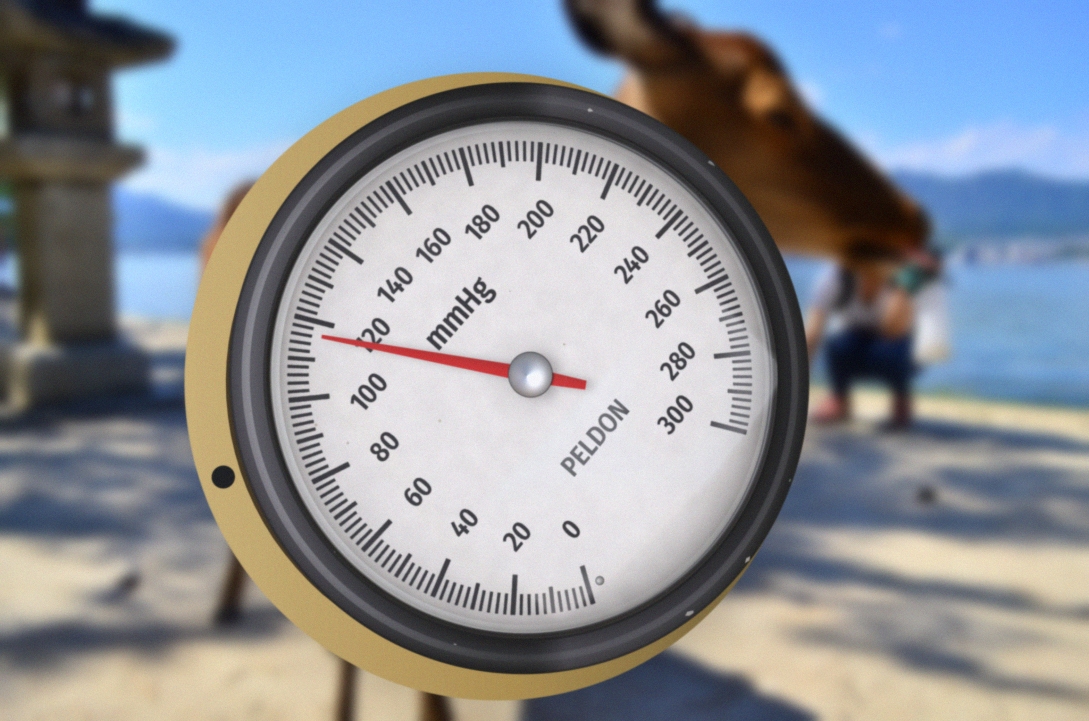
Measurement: 116 mmHg
